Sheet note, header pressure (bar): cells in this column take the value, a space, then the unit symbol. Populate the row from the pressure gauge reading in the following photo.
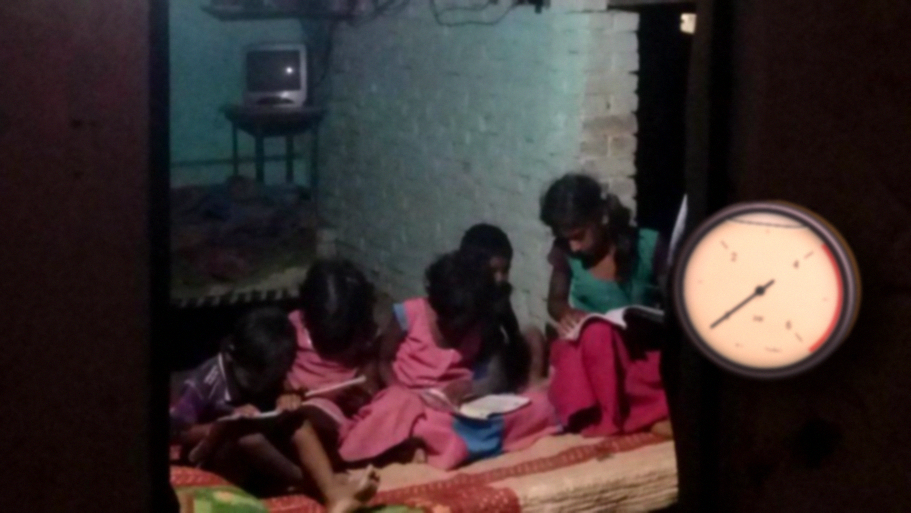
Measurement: 0 bar
